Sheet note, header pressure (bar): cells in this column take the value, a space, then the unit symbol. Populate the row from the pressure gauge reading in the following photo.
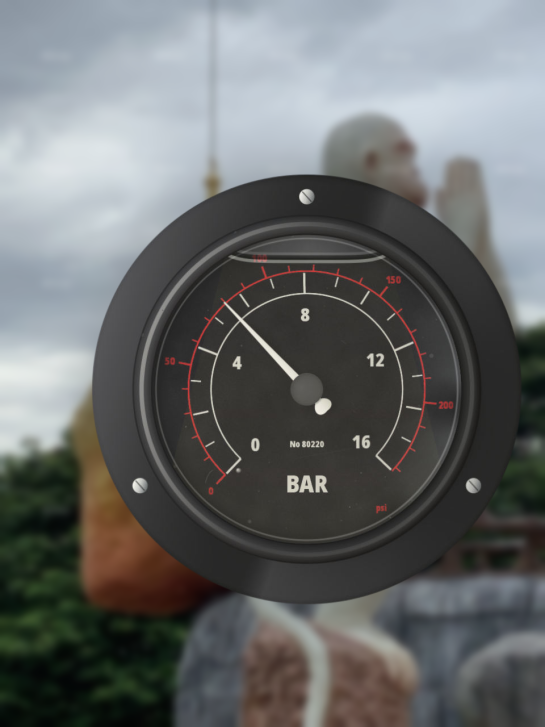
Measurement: 5.5 bar
